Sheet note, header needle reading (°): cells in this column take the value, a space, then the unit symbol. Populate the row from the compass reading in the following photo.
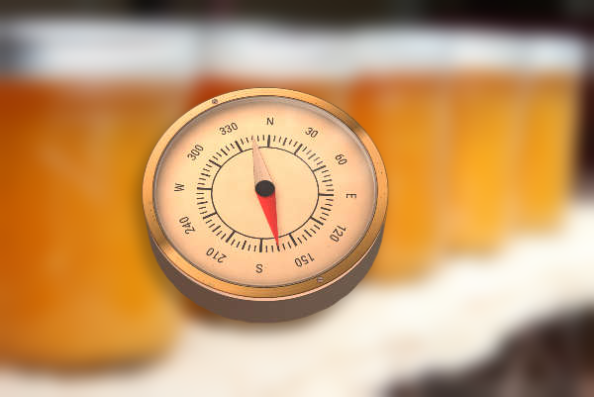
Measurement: 165 °
